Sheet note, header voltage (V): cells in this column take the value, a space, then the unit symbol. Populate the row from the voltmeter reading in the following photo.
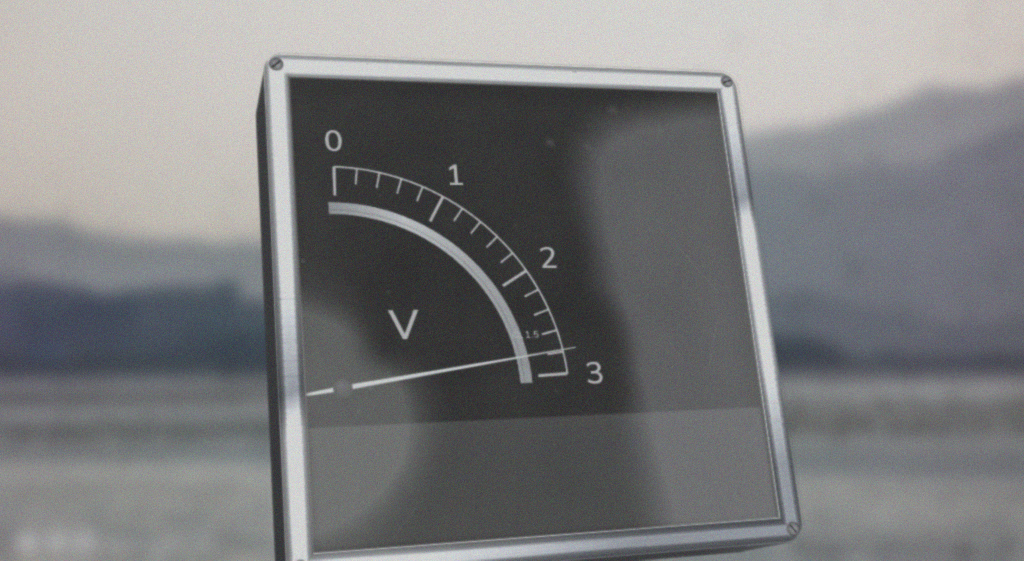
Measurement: 2.8 V
